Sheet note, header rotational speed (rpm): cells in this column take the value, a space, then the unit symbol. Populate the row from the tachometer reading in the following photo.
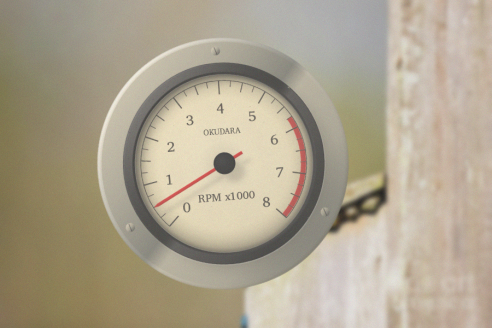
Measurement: 500 rpm
